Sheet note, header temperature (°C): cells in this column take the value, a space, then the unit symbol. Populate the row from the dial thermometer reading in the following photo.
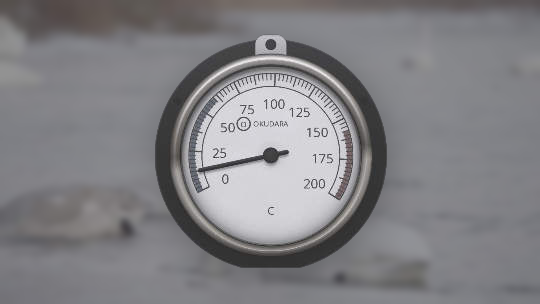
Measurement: 12.5 °C
